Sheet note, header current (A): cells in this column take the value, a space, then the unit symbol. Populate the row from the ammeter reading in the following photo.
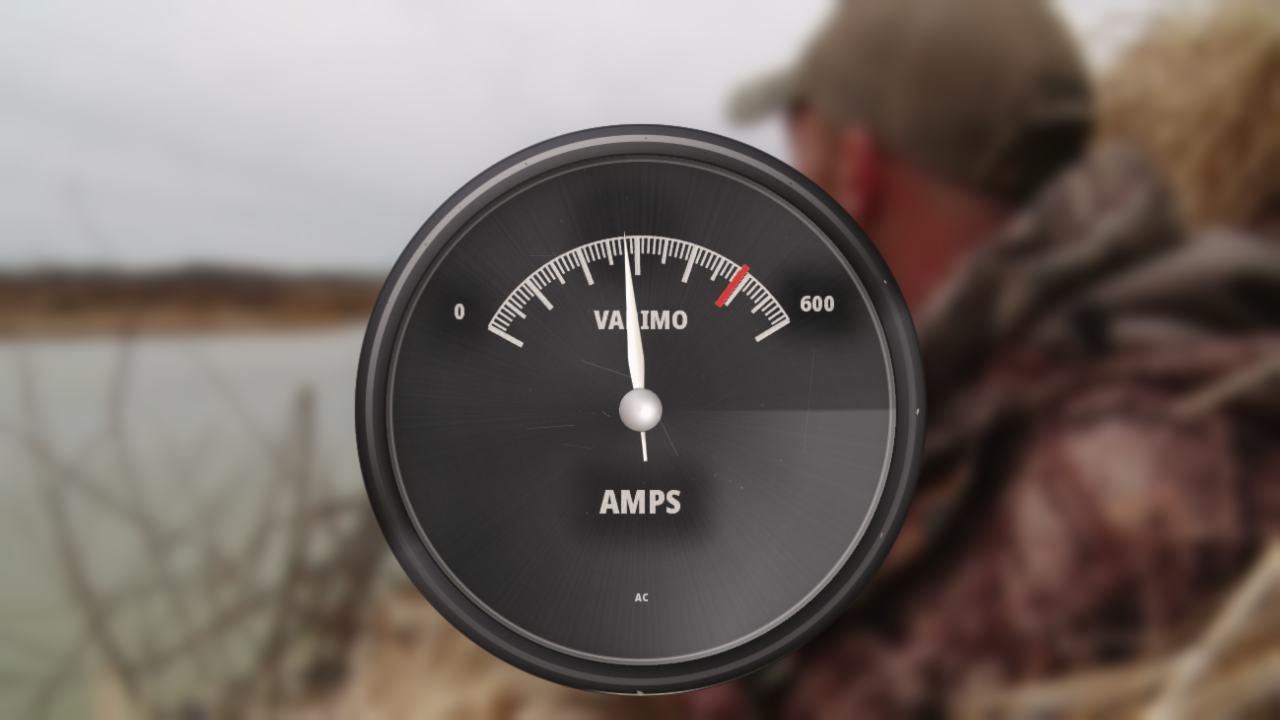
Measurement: 280 A
